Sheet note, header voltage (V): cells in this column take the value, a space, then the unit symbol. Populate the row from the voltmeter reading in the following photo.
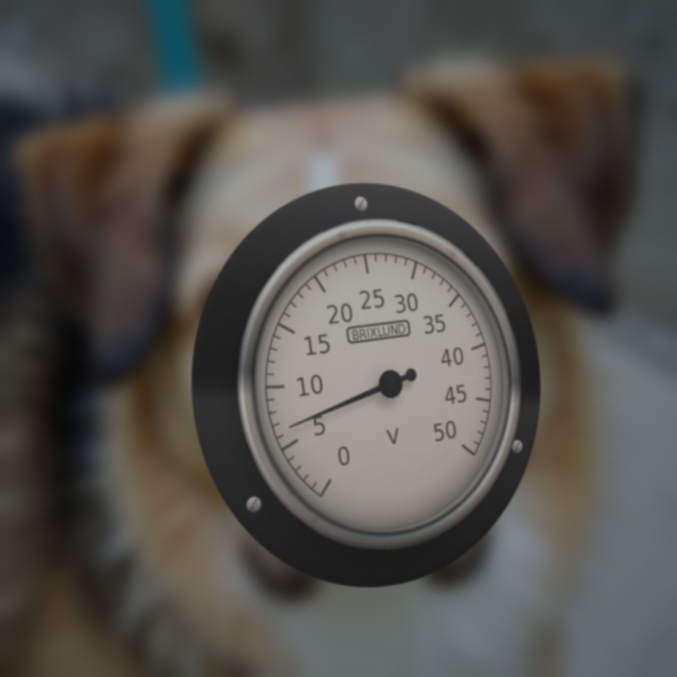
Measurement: 6.5 V
